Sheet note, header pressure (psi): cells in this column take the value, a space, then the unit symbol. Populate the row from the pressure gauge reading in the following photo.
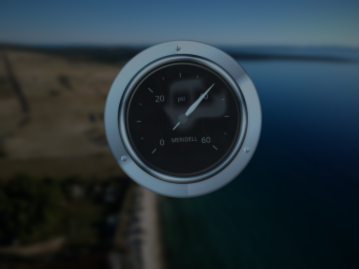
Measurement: 40 psi
